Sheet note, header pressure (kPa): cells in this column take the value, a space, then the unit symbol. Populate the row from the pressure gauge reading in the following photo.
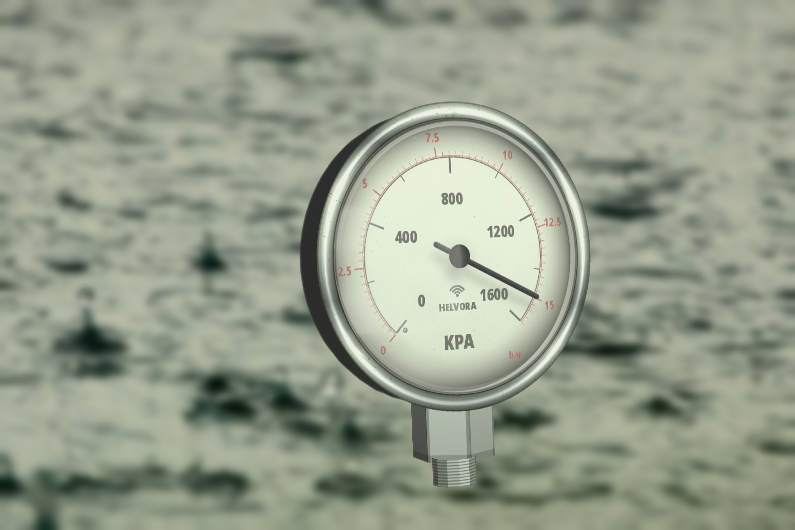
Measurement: 1500 kPa
